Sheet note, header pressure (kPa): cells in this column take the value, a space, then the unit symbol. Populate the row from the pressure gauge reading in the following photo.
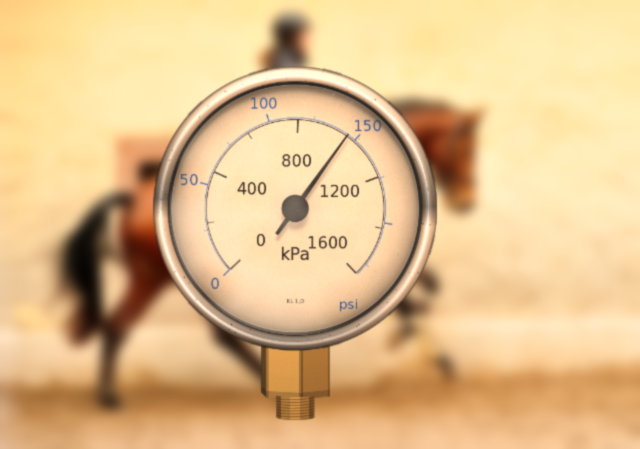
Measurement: 1000 kPa
